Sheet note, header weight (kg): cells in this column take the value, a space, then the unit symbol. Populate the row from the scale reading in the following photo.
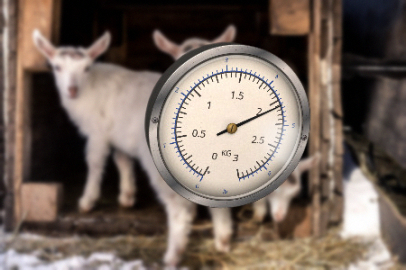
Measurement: 2.05 kg
